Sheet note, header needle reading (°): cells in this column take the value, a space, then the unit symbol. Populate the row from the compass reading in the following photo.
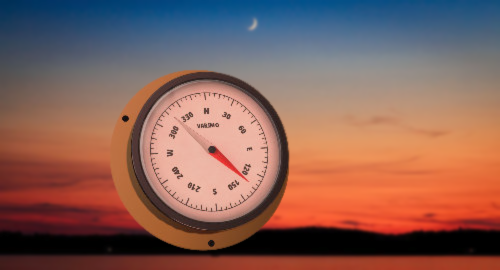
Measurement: 135 °
